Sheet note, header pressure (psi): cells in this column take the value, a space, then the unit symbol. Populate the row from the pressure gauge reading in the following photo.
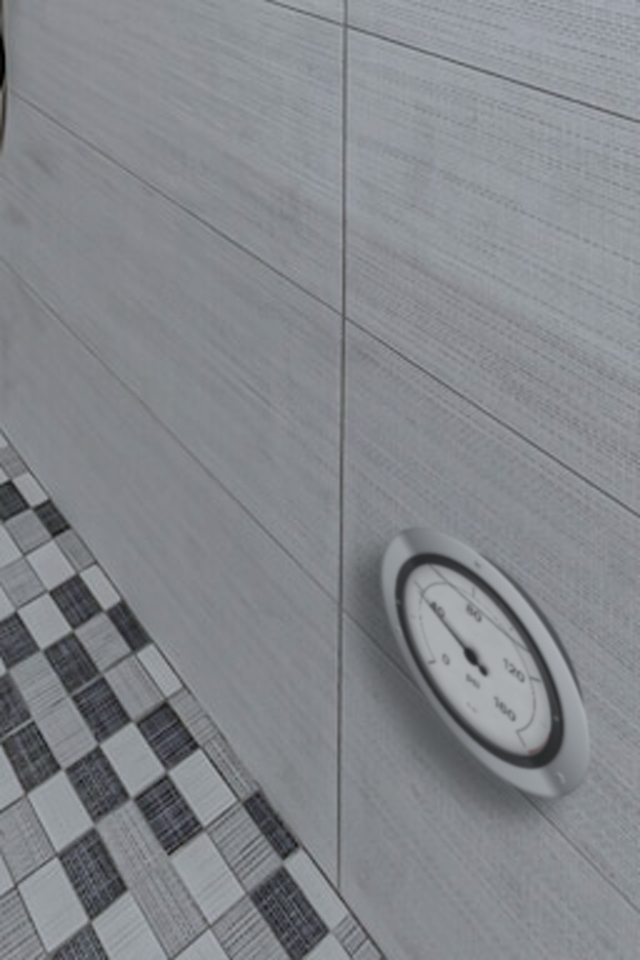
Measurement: 40 psi
